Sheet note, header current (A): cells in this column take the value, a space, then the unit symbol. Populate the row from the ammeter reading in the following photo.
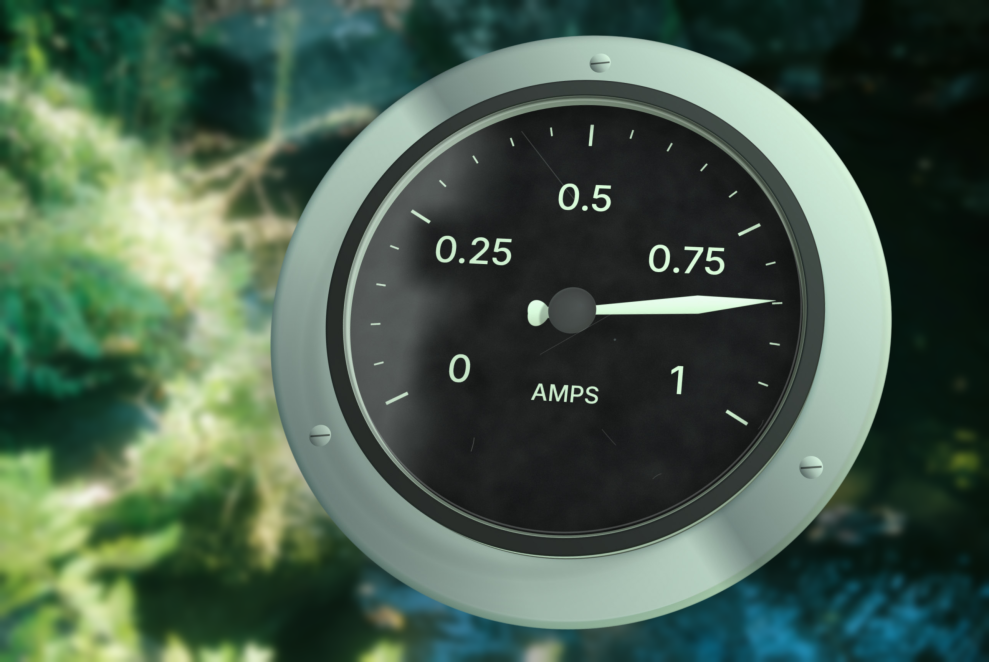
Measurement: 0.85 A
